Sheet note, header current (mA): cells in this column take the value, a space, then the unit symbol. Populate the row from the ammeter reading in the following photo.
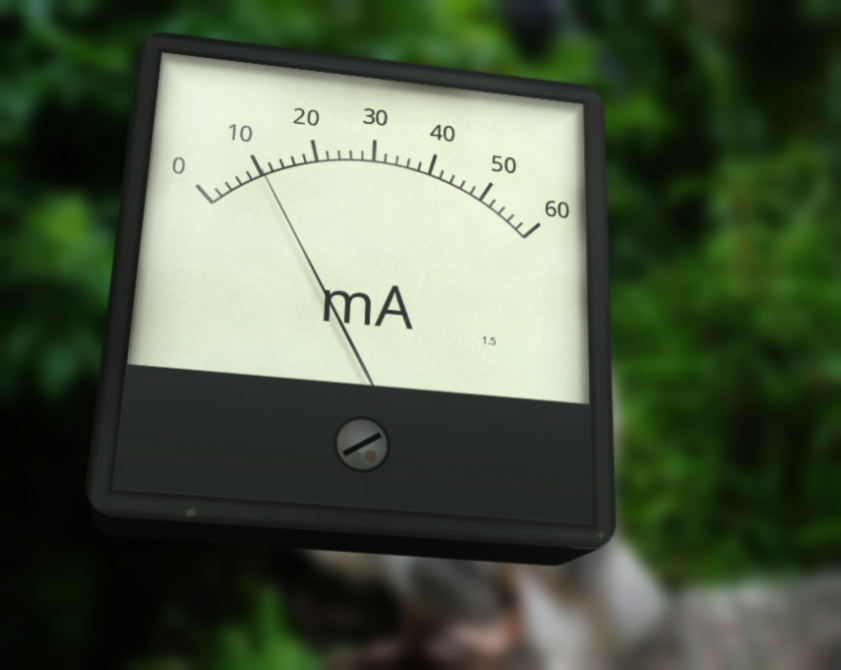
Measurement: 10 mA
